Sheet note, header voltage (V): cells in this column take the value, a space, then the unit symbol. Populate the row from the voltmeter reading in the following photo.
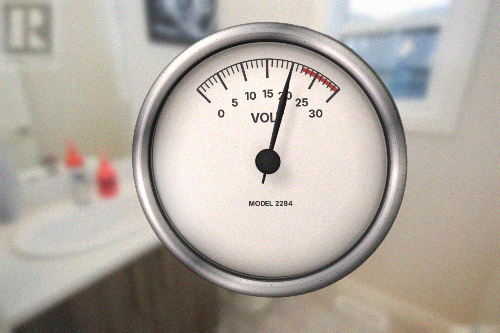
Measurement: 20 V
